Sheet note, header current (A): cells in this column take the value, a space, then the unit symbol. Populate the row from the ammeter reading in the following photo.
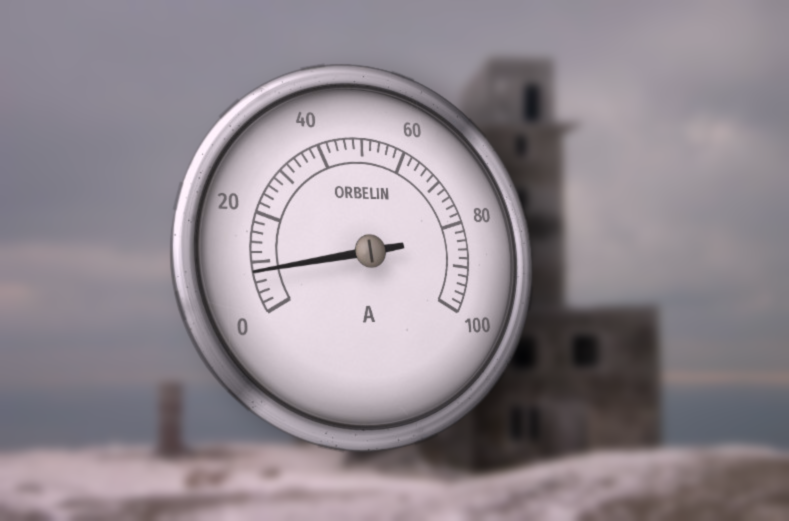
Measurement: 8 A
